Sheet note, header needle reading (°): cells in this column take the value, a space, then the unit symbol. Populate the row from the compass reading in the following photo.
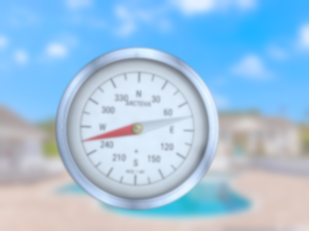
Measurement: 255 °
